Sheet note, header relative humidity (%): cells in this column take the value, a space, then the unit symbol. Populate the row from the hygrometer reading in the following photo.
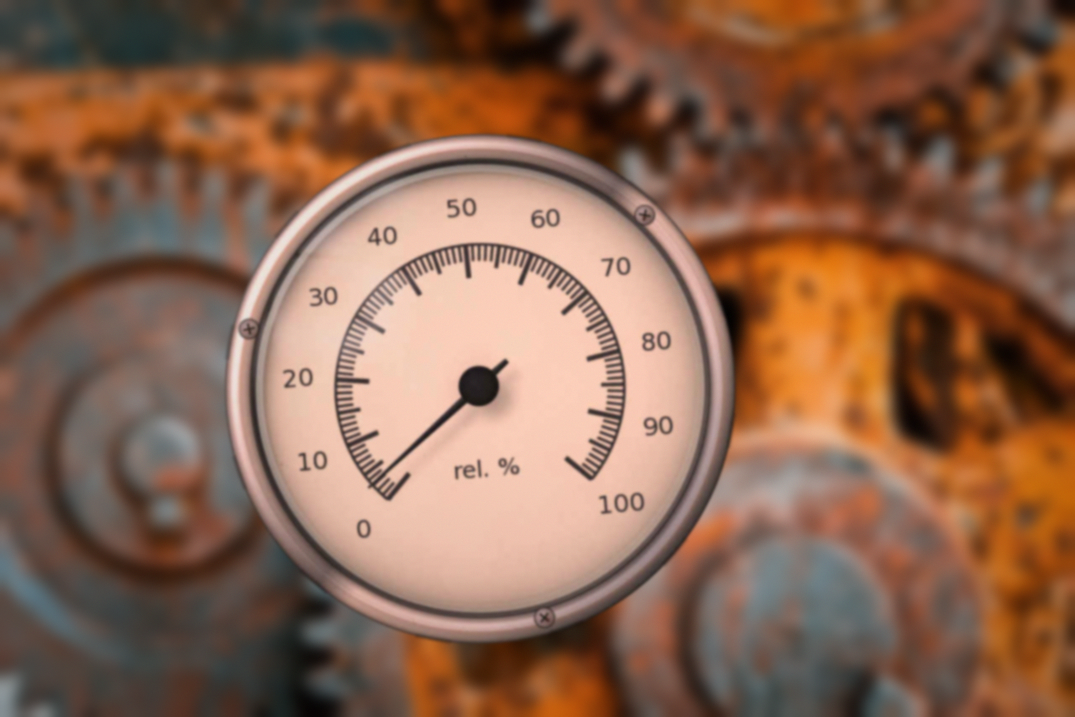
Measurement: 3 %
